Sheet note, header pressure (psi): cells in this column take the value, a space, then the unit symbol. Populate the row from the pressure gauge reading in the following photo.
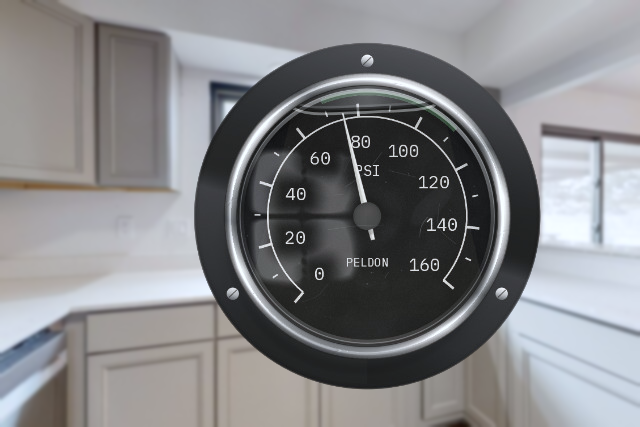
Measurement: 75 psi
